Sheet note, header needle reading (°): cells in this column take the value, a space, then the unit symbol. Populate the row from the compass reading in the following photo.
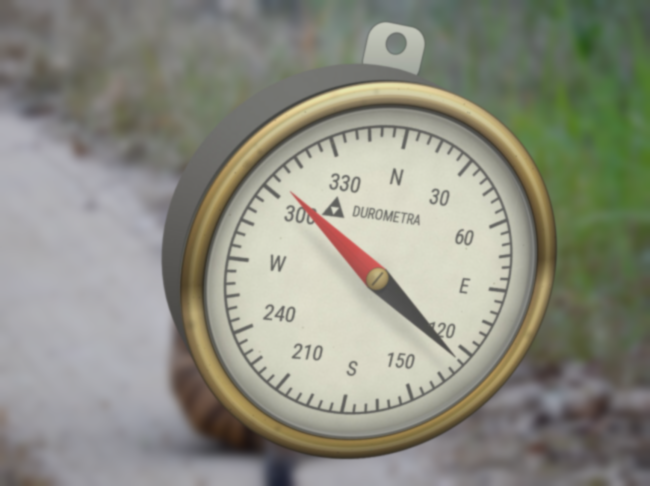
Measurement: 305 °
